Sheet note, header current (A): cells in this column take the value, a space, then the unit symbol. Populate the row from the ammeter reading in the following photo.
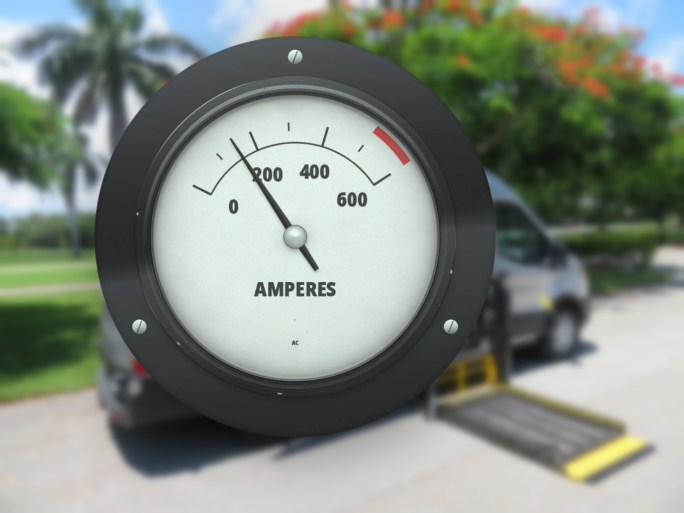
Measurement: 150 A
